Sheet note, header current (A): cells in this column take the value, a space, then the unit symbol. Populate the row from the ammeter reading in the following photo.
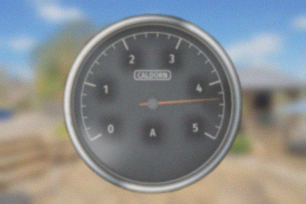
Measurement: 4.3 A
